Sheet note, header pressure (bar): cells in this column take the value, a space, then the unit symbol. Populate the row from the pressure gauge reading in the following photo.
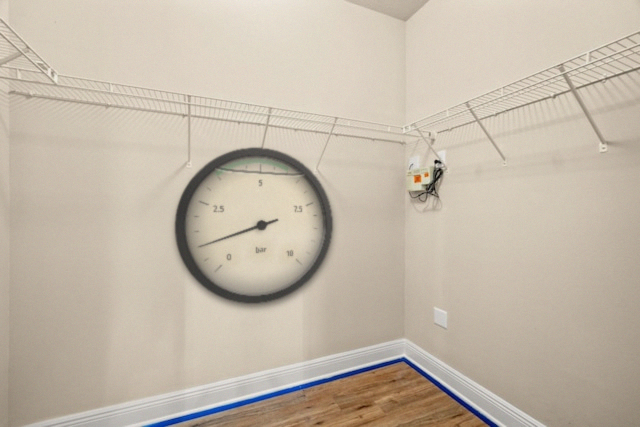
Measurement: 1 bar
